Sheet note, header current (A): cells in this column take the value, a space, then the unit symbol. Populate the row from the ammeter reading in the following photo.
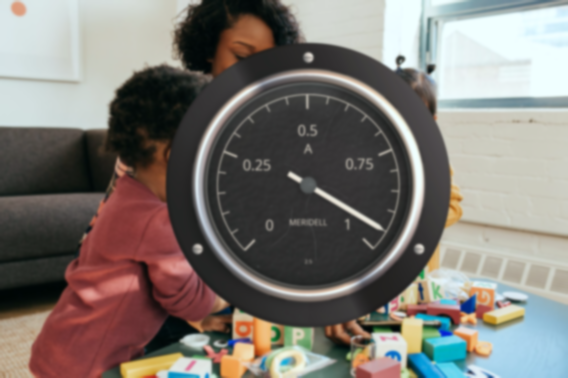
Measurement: 0.95 A
